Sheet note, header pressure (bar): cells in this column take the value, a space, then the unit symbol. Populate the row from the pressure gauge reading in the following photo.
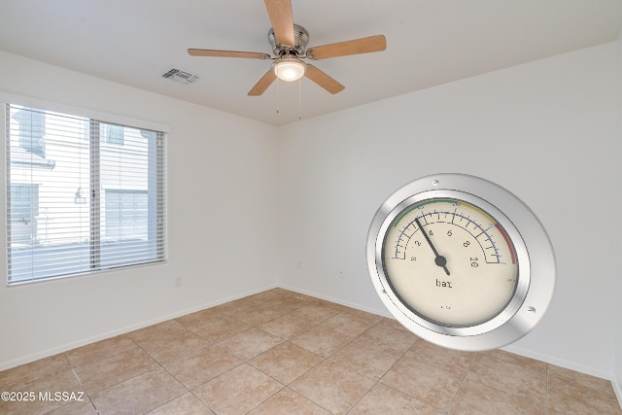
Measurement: 3.5 bar
